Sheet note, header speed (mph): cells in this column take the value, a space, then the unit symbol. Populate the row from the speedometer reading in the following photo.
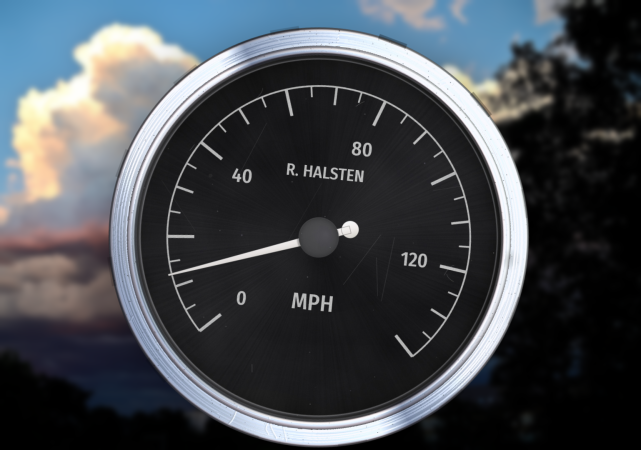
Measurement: 12.5 mph
